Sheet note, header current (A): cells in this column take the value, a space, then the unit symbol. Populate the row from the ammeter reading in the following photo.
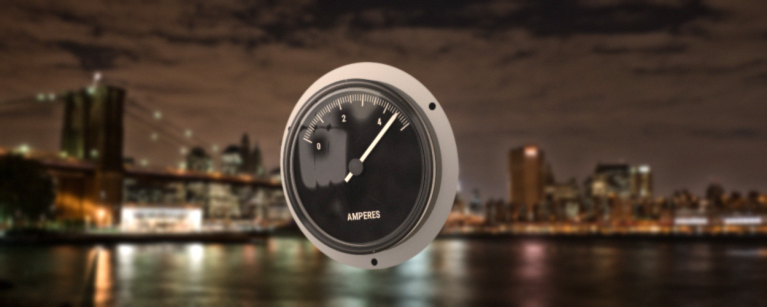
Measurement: 4.5 A
